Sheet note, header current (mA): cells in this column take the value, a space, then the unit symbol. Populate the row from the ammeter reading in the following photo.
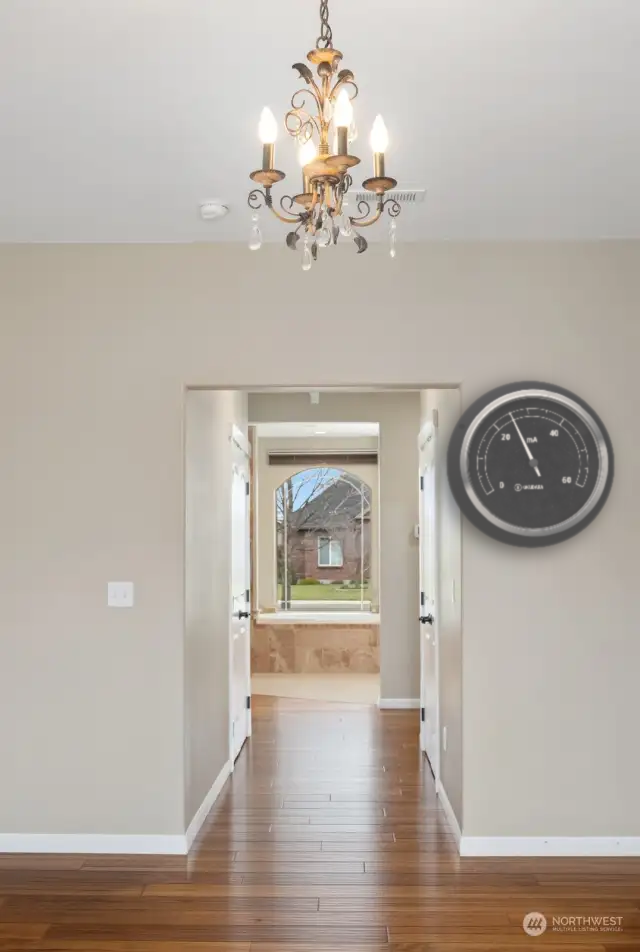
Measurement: 25 mA
